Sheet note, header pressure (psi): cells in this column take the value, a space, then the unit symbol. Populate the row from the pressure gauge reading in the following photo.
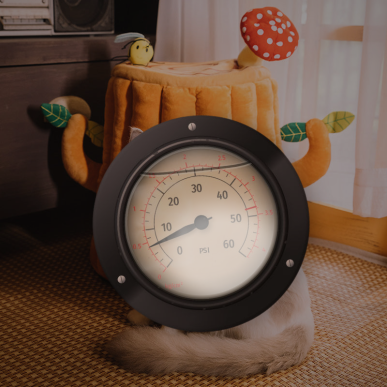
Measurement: 6 psi
